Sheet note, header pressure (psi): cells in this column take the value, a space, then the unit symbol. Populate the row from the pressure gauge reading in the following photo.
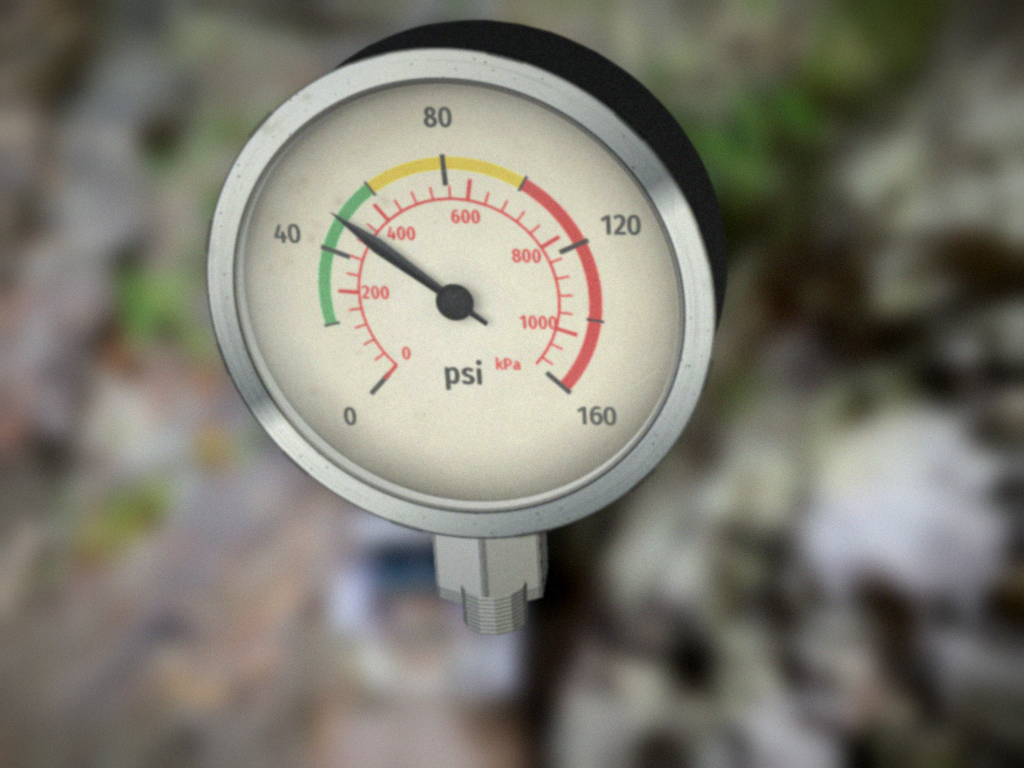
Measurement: 50 psi
